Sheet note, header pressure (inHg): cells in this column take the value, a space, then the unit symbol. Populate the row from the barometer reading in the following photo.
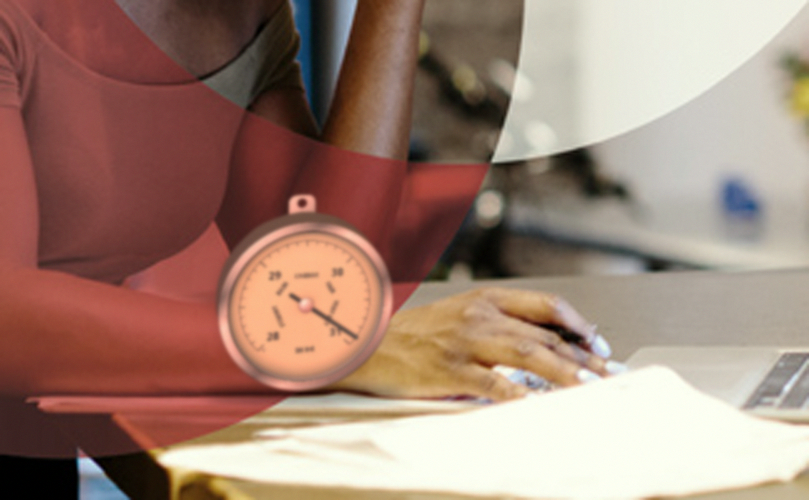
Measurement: 30.9 inHg
